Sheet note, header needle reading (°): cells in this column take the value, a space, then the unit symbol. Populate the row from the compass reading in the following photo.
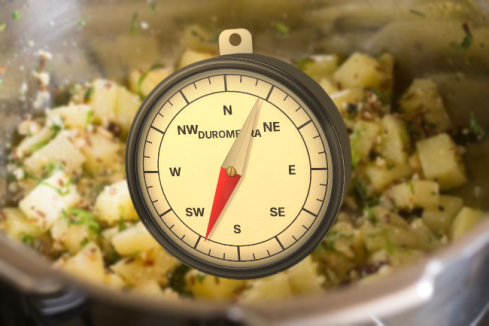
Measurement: 205 °
